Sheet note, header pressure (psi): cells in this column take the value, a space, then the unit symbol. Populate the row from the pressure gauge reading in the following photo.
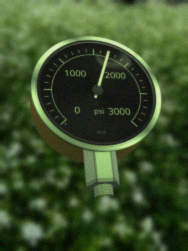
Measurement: 1700 psi
